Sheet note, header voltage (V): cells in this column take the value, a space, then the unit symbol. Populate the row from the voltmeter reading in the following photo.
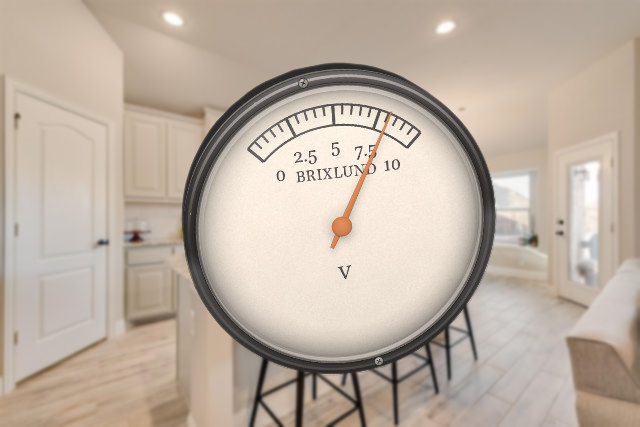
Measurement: 8 V
